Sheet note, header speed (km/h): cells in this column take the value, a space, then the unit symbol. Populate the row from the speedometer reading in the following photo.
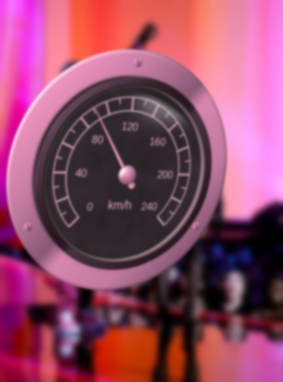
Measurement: 90 km/h
